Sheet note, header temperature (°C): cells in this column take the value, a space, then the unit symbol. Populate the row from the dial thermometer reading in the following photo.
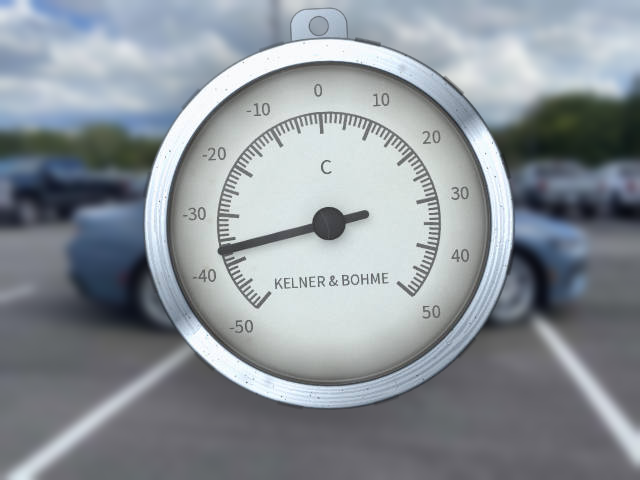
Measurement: -37 °C
